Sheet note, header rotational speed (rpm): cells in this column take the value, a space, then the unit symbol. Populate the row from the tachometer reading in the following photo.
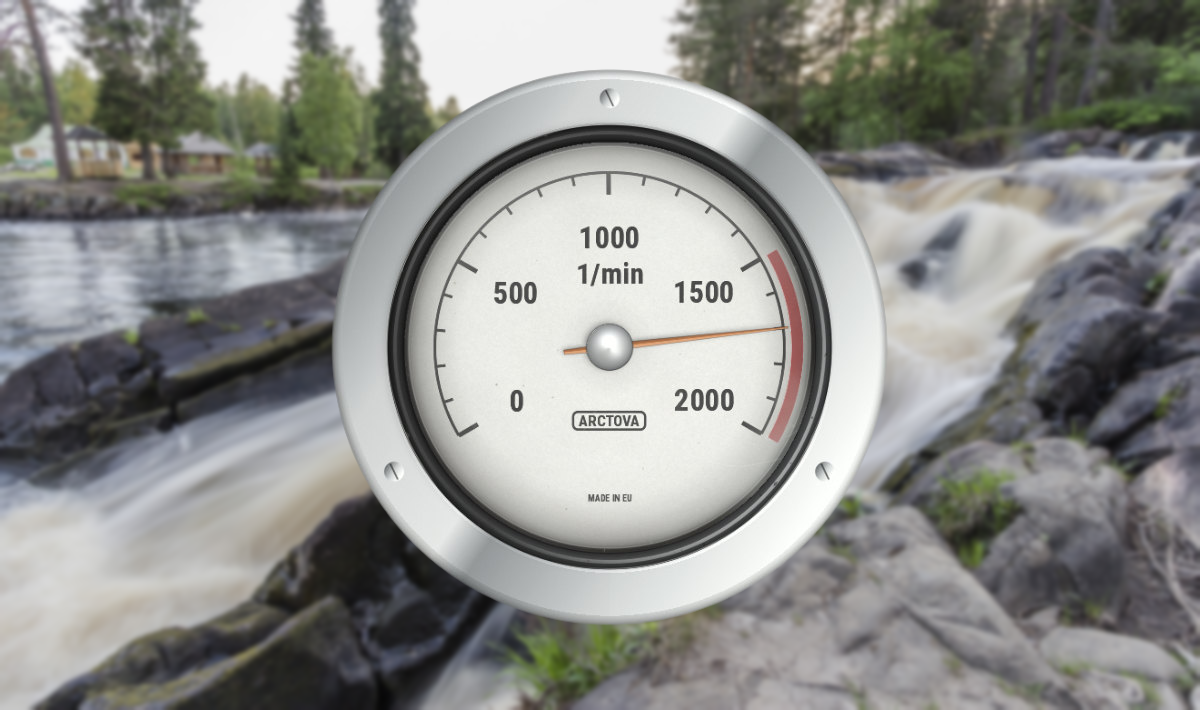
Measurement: 1700 rpm
